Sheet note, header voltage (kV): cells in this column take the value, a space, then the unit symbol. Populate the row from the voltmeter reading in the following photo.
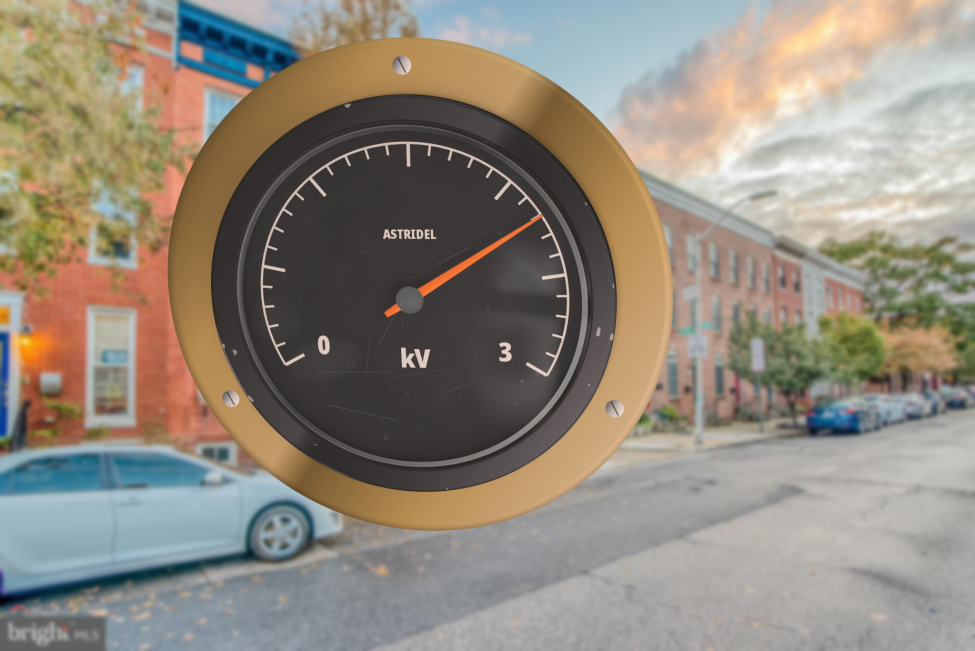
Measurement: 2.2 kV
